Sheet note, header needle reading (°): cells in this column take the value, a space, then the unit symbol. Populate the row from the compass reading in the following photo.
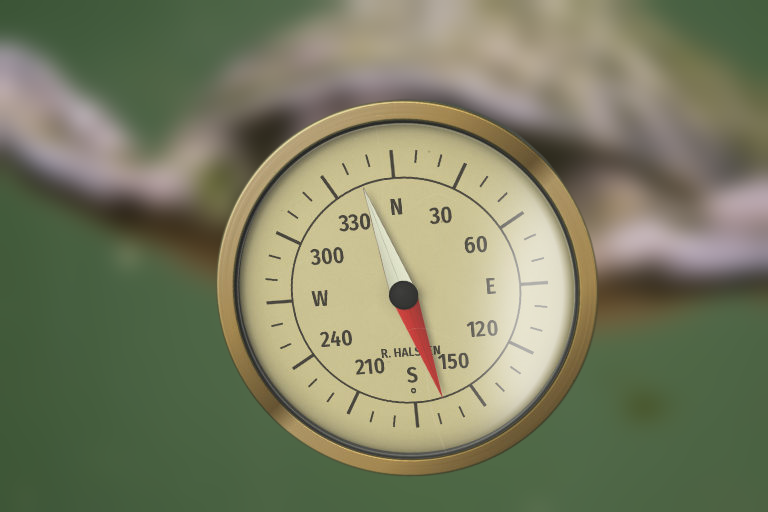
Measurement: 165 °
